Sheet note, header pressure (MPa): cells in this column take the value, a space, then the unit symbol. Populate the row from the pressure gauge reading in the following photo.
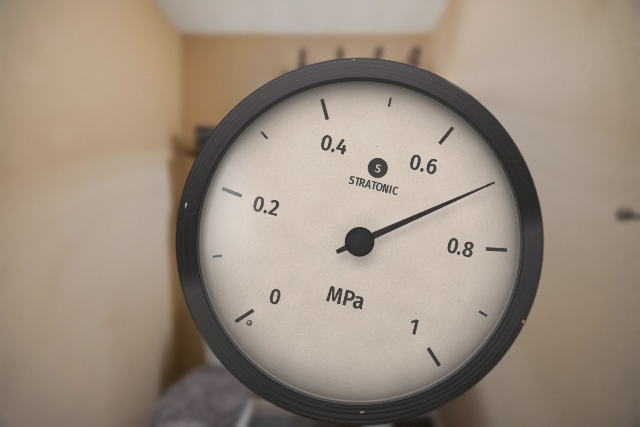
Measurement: 0.7 MPa
